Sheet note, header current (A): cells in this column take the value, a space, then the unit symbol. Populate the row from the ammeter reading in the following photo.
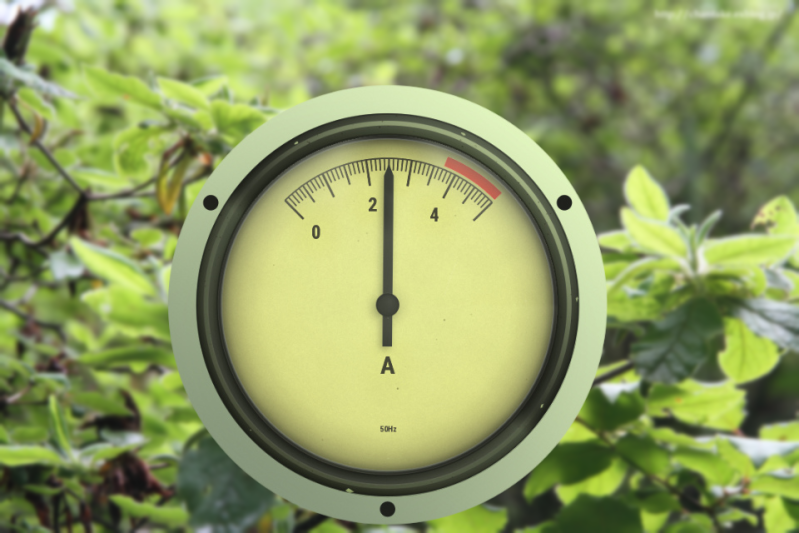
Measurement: 2.5 A
